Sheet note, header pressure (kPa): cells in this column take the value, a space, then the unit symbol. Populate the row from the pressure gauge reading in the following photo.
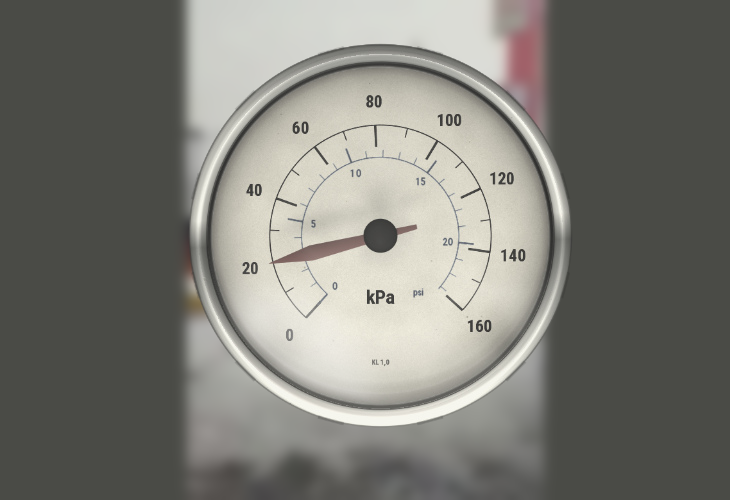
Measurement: 20 kPa
